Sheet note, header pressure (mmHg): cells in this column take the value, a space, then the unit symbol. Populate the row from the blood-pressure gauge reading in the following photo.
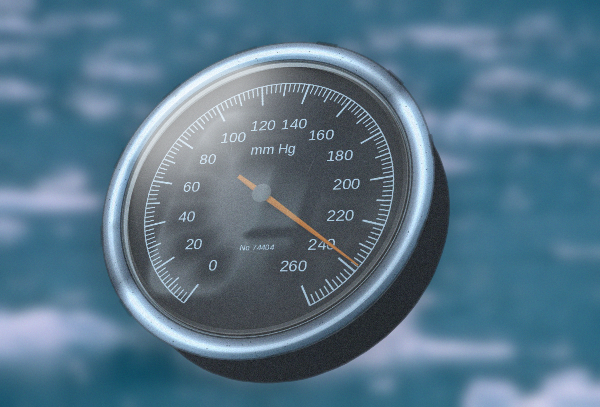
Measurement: 238 mmHg
